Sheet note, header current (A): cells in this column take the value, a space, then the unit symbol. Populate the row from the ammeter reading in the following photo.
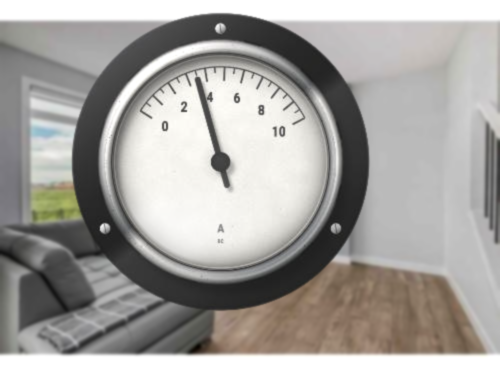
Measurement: 3.5 A
